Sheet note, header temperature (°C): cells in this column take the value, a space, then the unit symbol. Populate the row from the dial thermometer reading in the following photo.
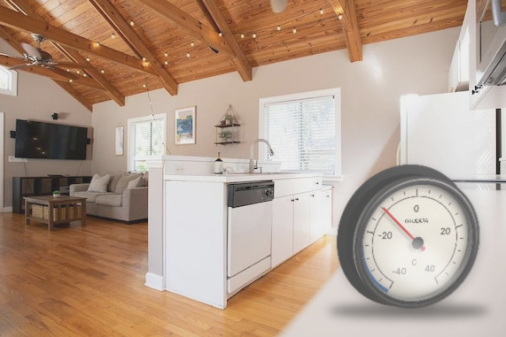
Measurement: -12 °C
